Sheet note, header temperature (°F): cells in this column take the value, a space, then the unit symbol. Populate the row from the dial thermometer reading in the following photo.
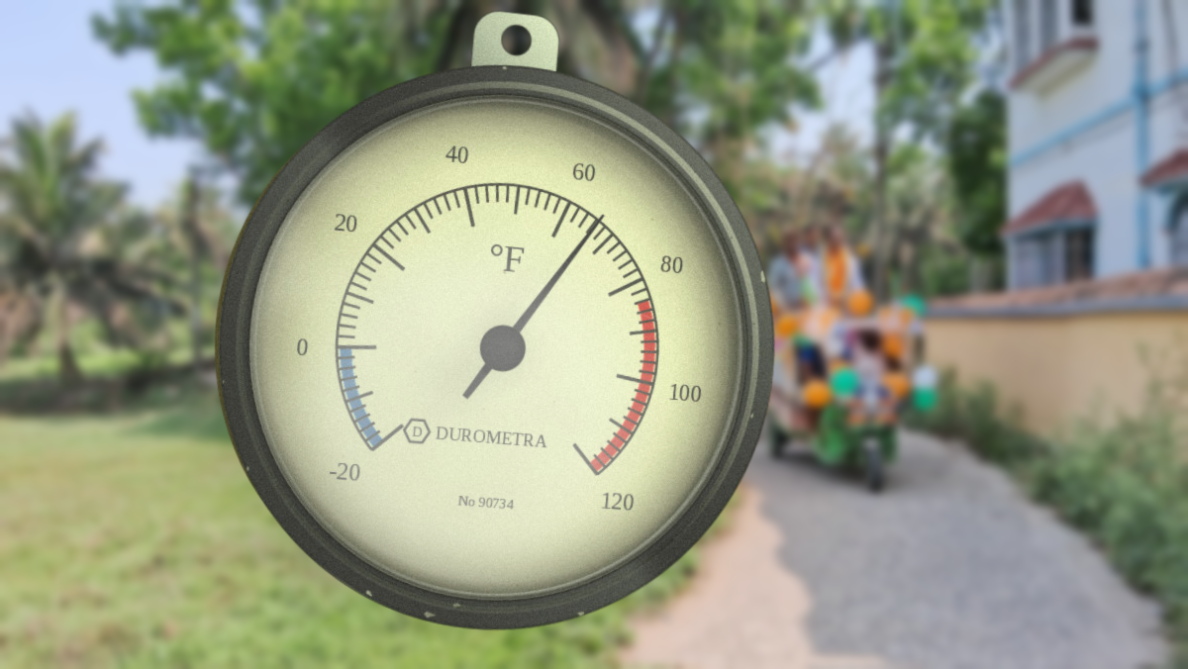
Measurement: 66 °F
